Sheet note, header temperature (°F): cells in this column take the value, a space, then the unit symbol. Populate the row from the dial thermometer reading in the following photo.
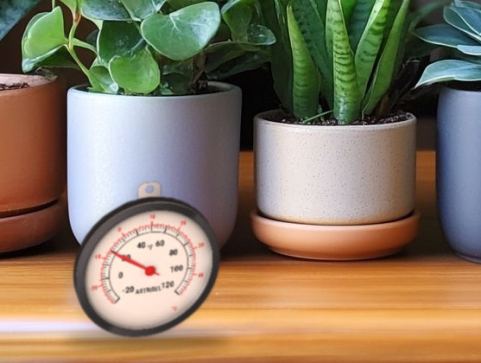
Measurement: 20 °F
